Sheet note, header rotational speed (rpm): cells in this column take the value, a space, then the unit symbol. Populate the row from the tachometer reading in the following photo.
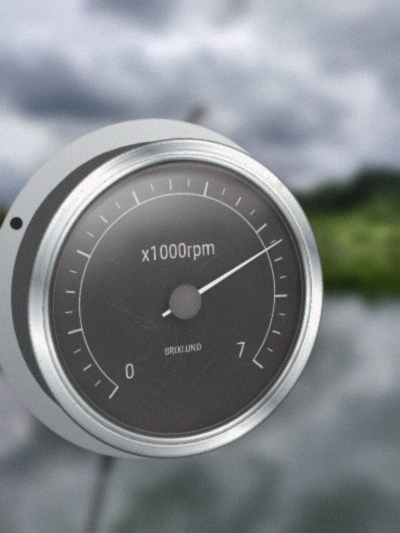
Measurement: 5250 rpm
